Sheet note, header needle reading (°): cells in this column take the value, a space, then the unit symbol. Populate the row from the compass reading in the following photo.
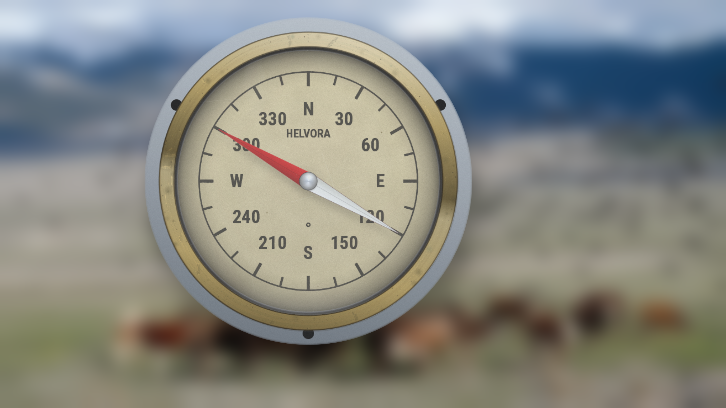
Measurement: 300 °
